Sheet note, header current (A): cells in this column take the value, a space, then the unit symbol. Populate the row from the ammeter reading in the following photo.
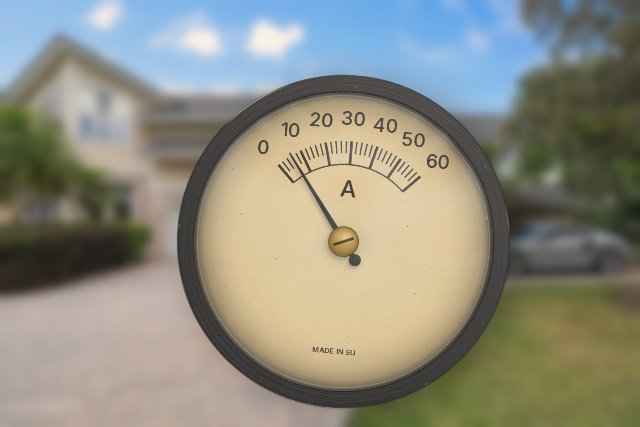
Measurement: 6 A
